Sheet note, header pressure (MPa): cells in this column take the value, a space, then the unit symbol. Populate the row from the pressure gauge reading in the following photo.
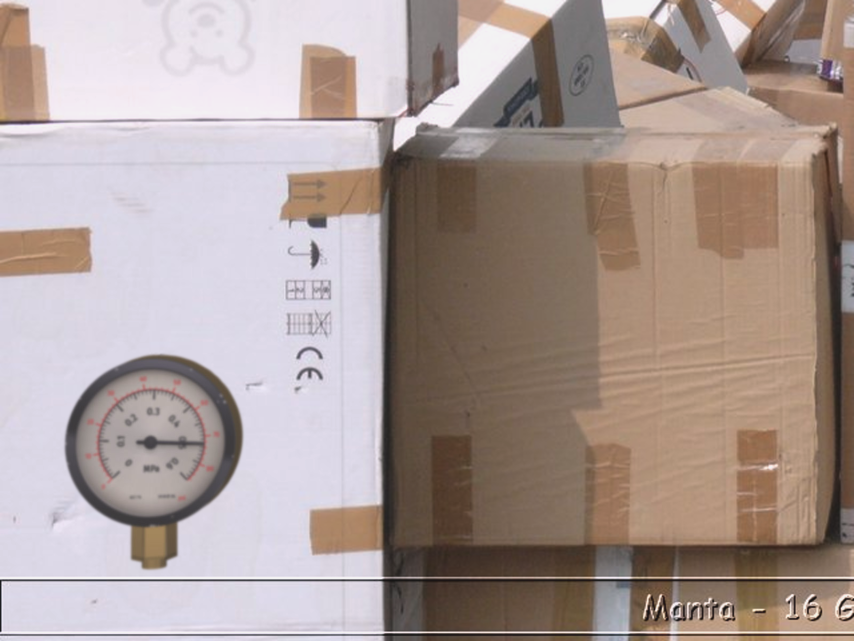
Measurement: 0.5 MPa
